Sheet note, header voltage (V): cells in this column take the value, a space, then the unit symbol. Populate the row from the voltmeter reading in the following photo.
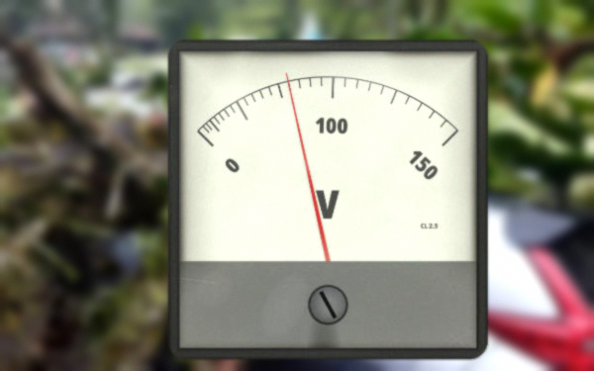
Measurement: 80 V
